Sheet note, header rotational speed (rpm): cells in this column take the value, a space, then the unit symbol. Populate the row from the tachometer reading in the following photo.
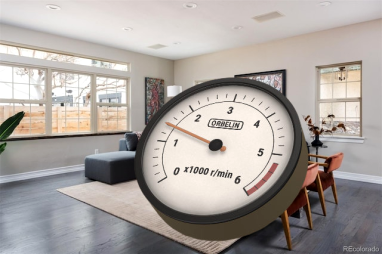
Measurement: 1400 rpm
